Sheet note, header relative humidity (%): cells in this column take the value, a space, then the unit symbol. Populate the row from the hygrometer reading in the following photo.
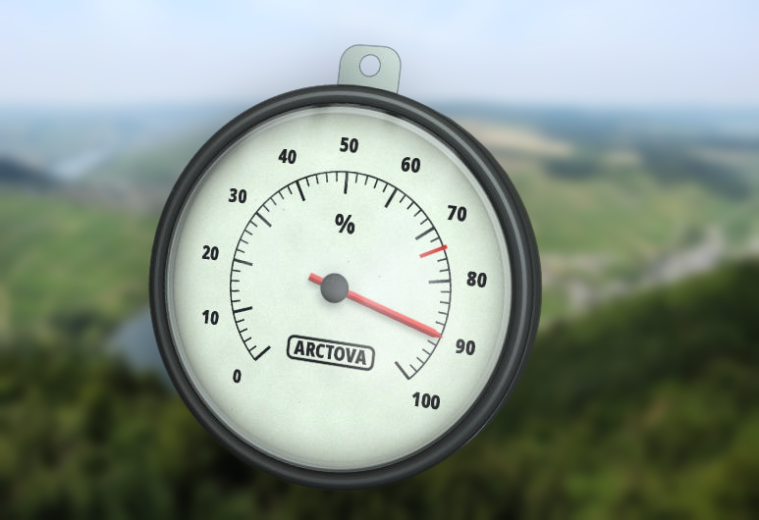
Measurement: 90 %
